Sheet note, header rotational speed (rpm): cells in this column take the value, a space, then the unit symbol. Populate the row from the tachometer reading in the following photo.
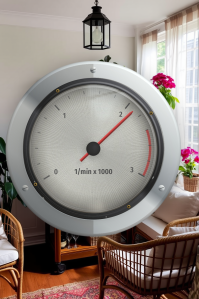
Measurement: 2100 rpm
